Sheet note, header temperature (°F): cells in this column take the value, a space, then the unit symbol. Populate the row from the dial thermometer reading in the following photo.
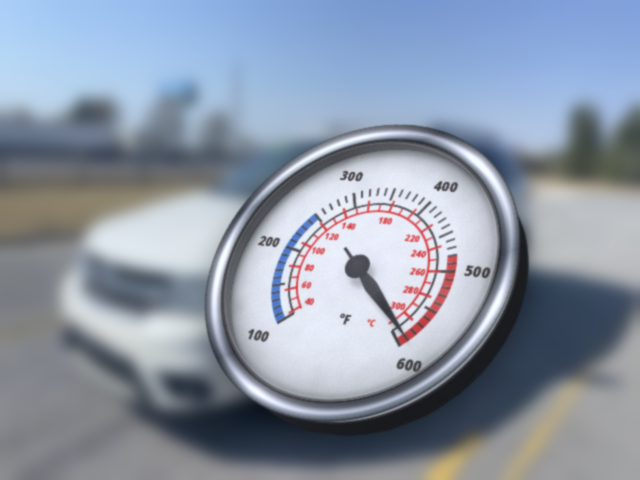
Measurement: 590 °F
